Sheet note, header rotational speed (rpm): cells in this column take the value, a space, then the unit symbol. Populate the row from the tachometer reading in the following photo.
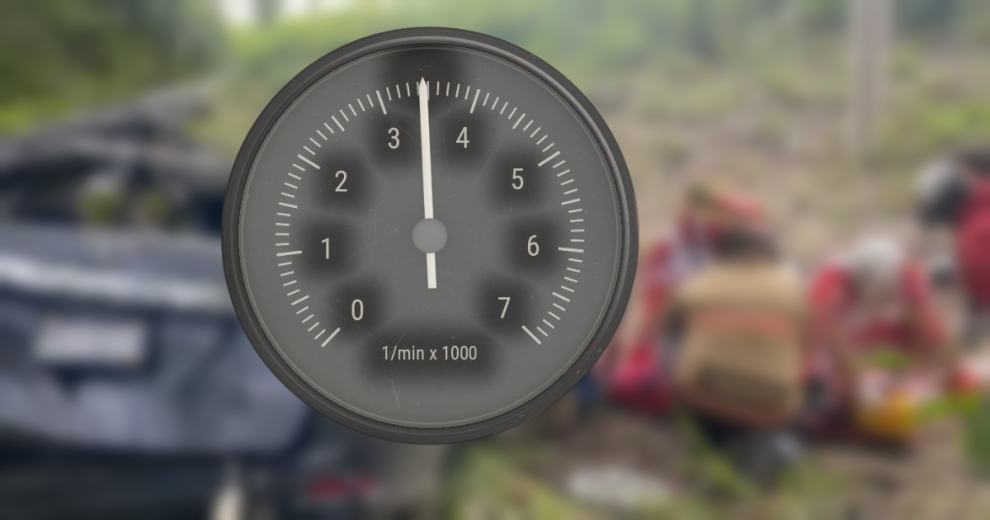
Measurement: 3450 rpm
